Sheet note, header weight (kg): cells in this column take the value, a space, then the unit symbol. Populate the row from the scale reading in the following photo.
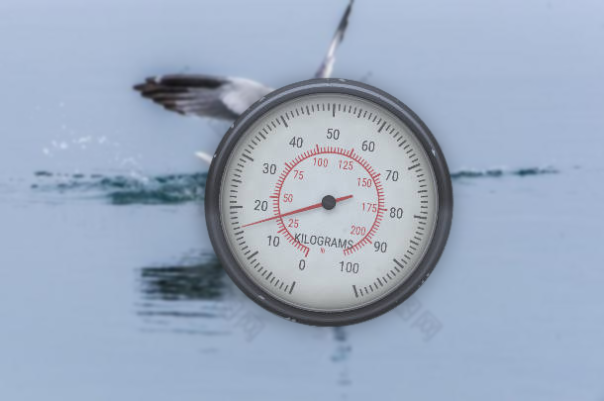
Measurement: 16 kg
